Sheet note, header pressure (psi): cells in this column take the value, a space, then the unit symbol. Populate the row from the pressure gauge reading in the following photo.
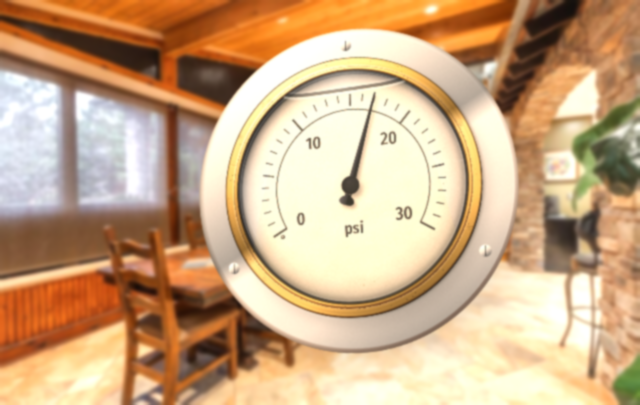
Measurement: 17 psi
